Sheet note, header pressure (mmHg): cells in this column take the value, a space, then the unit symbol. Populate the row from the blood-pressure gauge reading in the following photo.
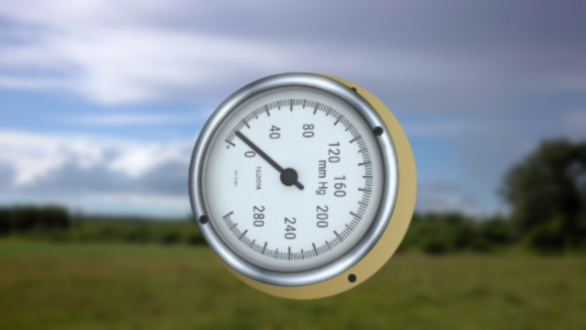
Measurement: 10 mmHg
